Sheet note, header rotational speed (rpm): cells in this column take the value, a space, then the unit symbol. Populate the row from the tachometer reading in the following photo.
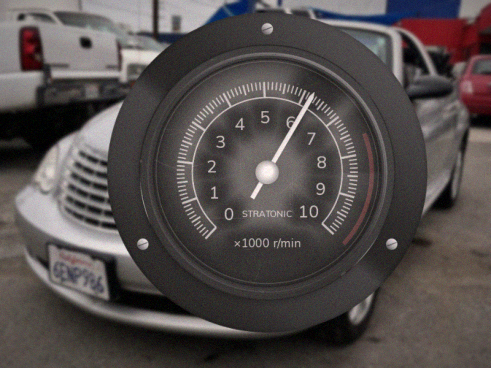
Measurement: 6200 rpm
